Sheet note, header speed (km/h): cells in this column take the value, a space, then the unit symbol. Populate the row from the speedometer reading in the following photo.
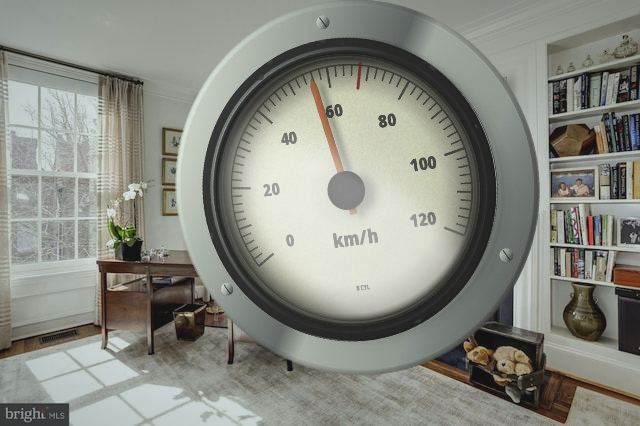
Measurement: 56 km/h
